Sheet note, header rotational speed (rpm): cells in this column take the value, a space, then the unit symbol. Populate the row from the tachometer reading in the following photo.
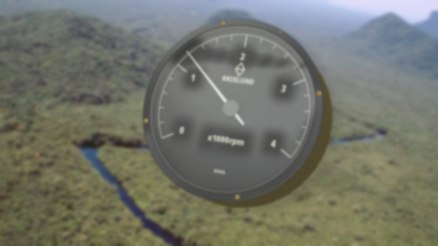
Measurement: 1200 rpm
